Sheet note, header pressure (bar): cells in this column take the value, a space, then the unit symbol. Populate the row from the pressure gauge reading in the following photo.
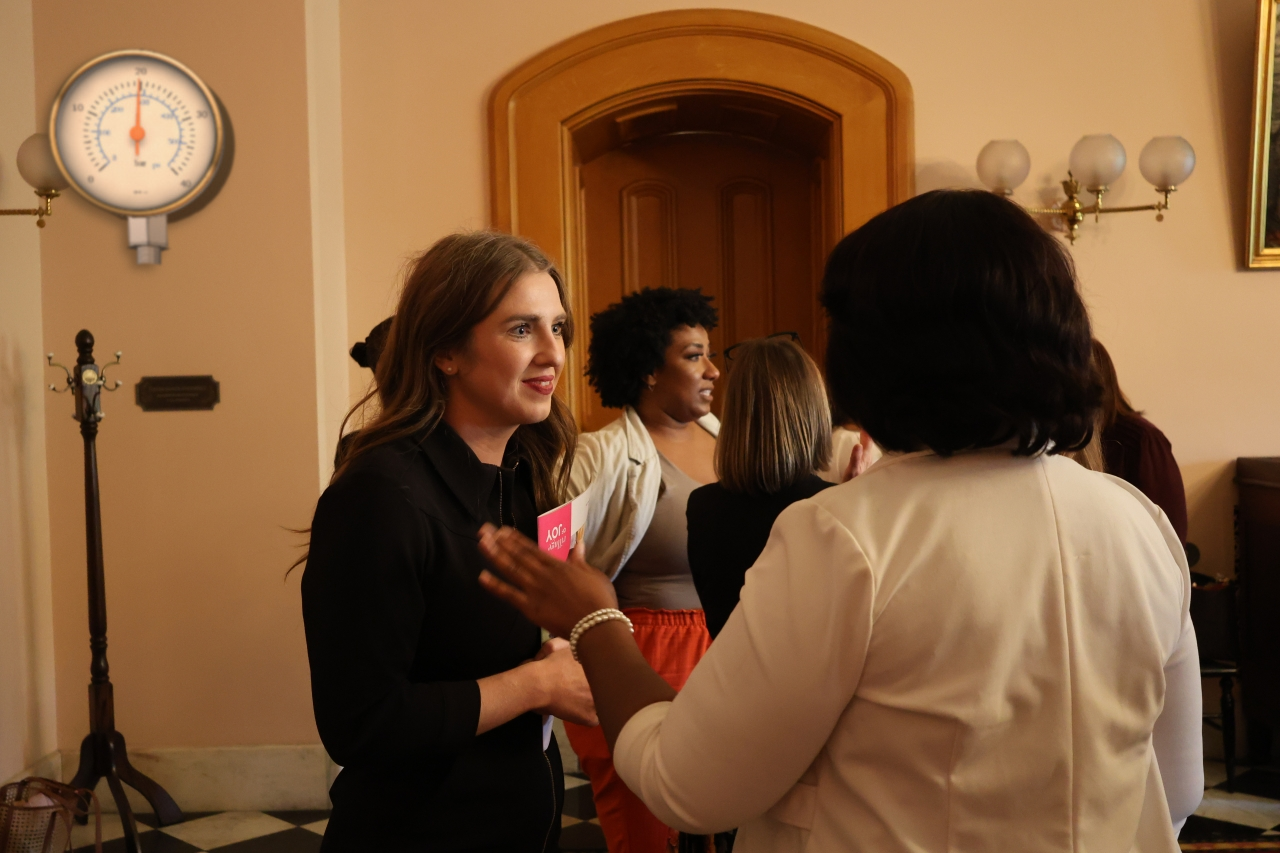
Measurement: 20 bar
